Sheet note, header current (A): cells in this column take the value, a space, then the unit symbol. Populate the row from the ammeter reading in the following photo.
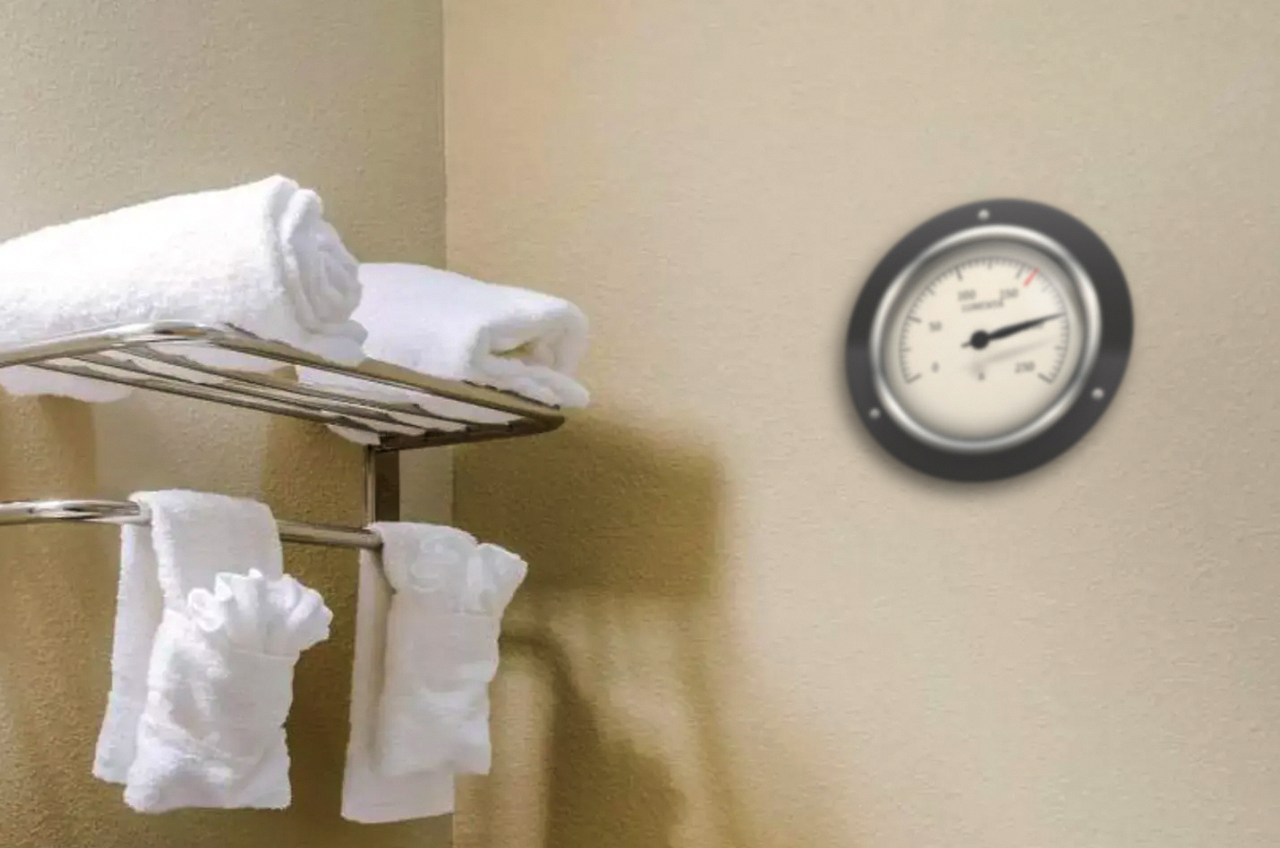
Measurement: 200 A
